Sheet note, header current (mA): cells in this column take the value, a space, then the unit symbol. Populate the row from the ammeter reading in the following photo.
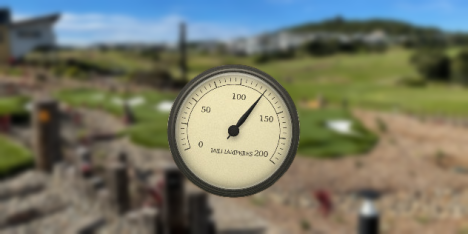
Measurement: 125 mA
